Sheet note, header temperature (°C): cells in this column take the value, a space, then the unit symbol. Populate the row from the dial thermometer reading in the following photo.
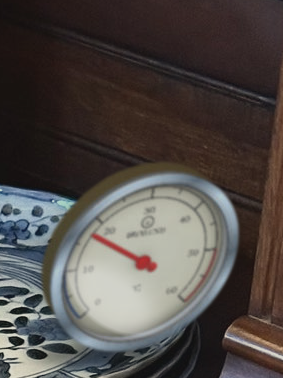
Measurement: 17.5 °C
